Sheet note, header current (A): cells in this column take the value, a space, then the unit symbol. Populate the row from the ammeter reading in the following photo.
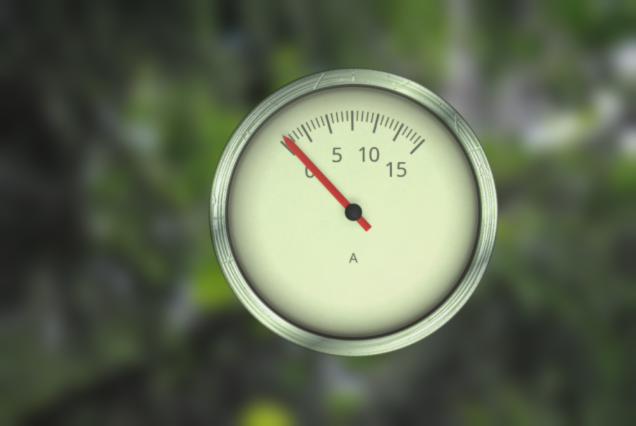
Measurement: 0.5 A
